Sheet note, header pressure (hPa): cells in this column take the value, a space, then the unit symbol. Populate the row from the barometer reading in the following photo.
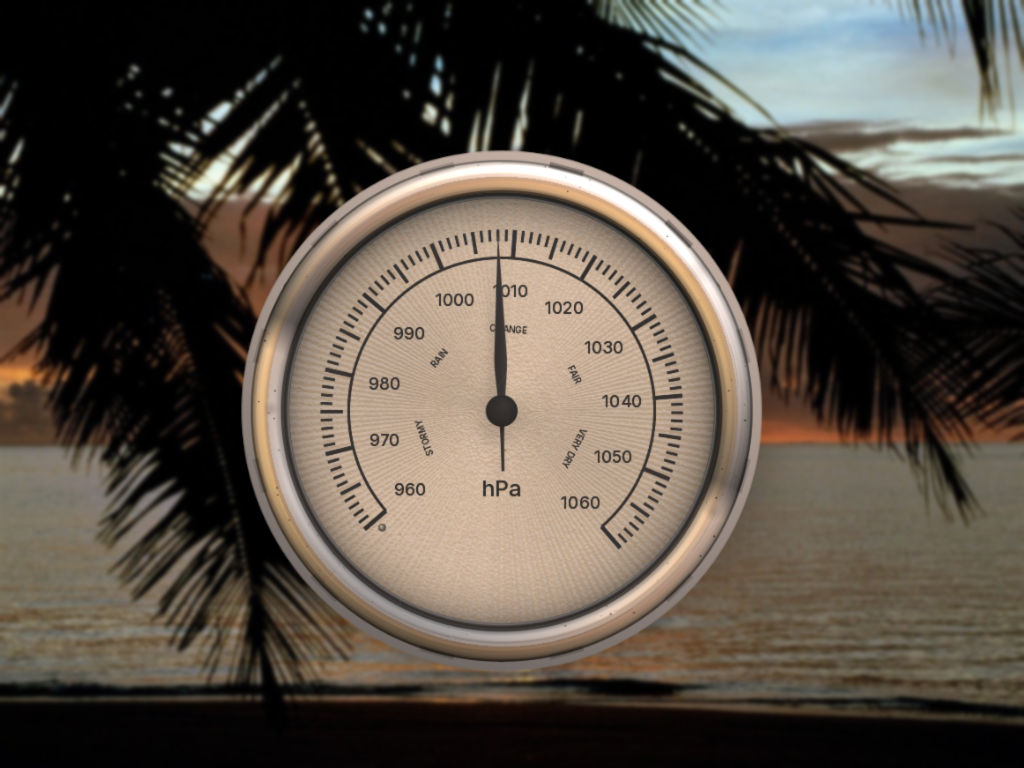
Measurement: 1008 hPa
